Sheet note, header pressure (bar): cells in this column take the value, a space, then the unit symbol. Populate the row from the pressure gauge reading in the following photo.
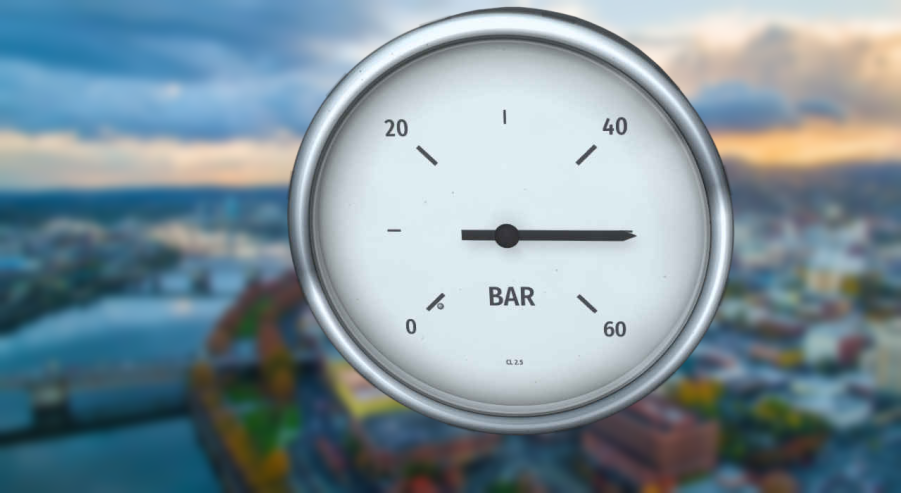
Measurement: 50 bar
